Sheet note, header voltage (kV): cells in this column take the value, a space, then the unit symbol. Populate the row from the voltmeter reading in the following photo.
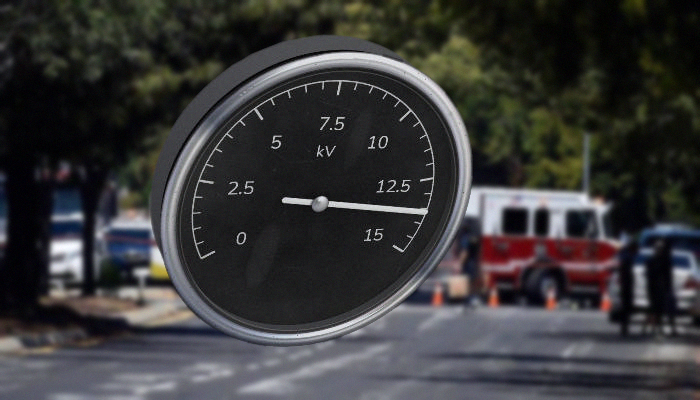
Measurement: 13.5 kV
